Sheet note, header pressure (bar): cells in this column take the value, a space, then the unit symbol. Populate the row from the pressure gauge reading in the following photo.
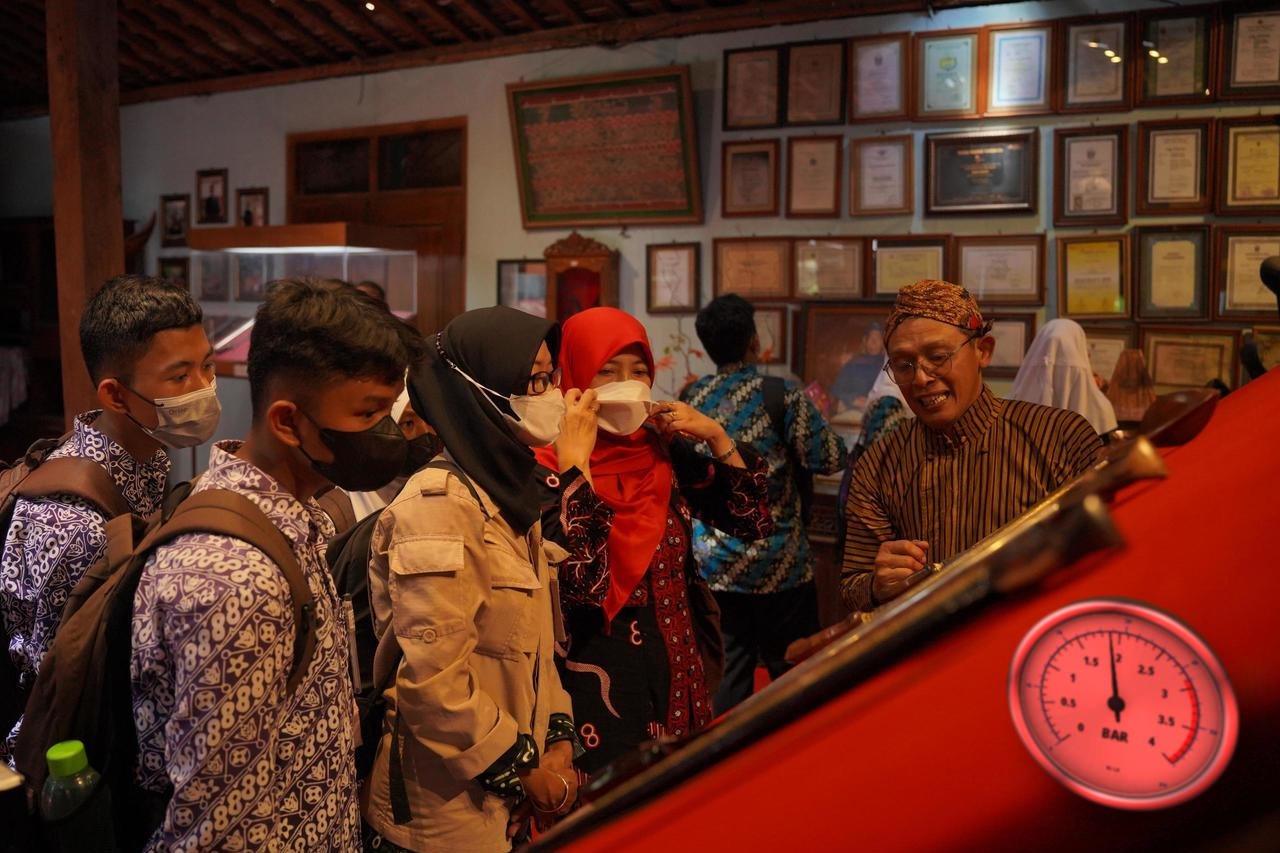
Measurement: 1.9 bar
